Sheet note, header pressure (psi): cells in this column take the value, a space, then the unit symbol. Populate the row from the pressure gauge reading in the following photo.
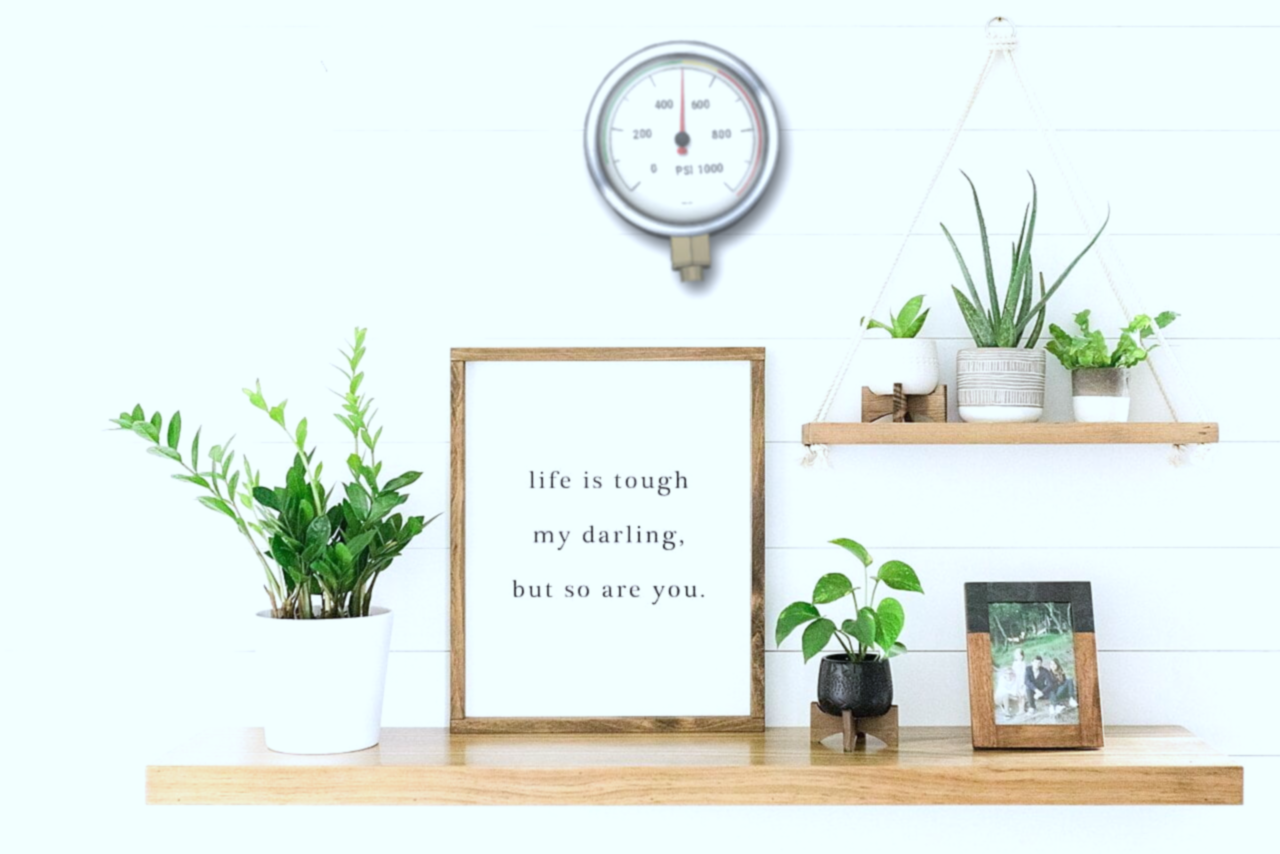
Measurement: 500 psi
